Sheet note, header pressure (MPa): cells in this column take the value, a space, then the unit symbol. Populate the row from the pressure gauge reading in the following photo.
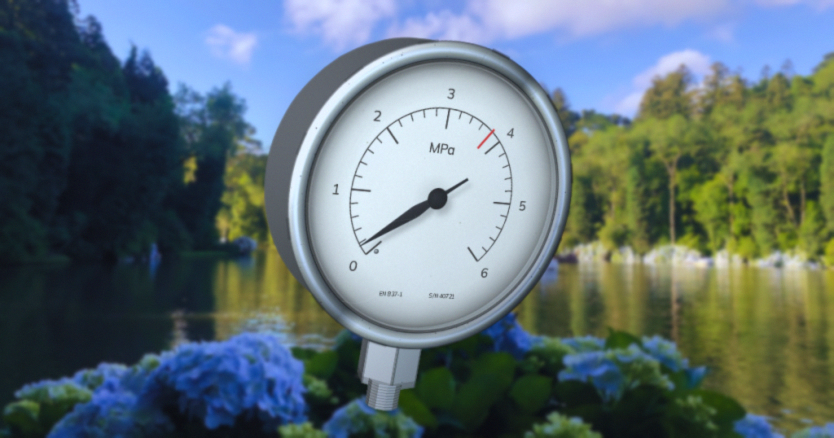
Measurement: 0.2 MPa
